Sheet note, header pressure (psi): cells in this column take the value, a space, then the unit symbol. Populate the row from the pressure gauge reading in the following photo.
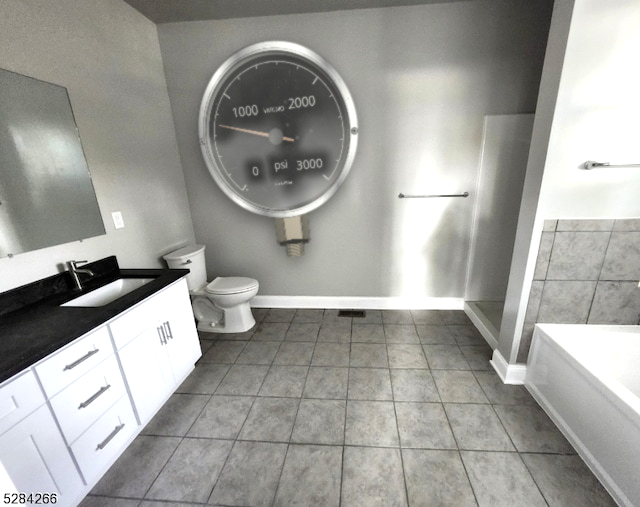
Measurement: 700 psi
